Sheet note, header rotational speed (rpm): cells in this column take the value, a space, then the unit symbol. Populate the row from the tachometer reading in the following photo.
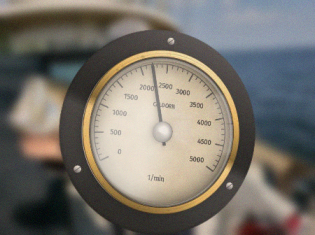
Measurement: 2200 rpm
